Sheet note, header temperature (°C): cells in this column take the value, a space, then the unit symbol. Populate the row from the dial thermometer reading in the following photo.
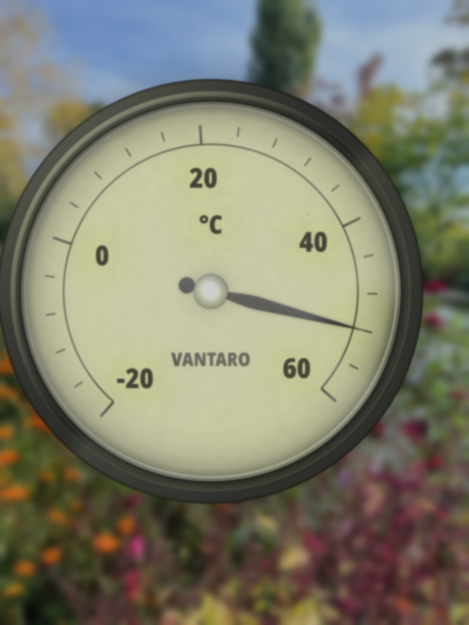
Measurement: 52 °C
